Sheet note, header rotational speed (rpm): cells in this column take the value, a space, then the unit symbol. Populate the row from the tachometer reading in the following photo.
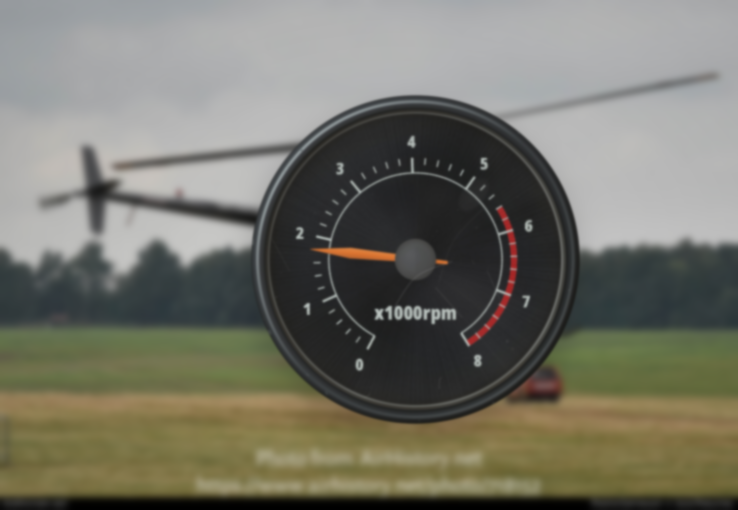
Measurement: 1800 rpm
